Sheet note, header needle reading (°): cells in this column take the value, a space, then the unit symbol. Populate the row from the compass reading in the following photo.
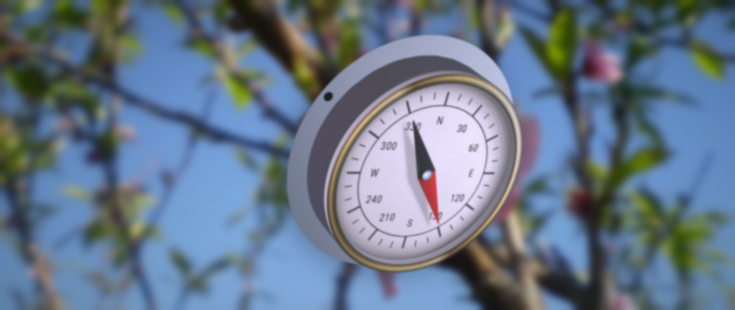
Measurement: 150 °
